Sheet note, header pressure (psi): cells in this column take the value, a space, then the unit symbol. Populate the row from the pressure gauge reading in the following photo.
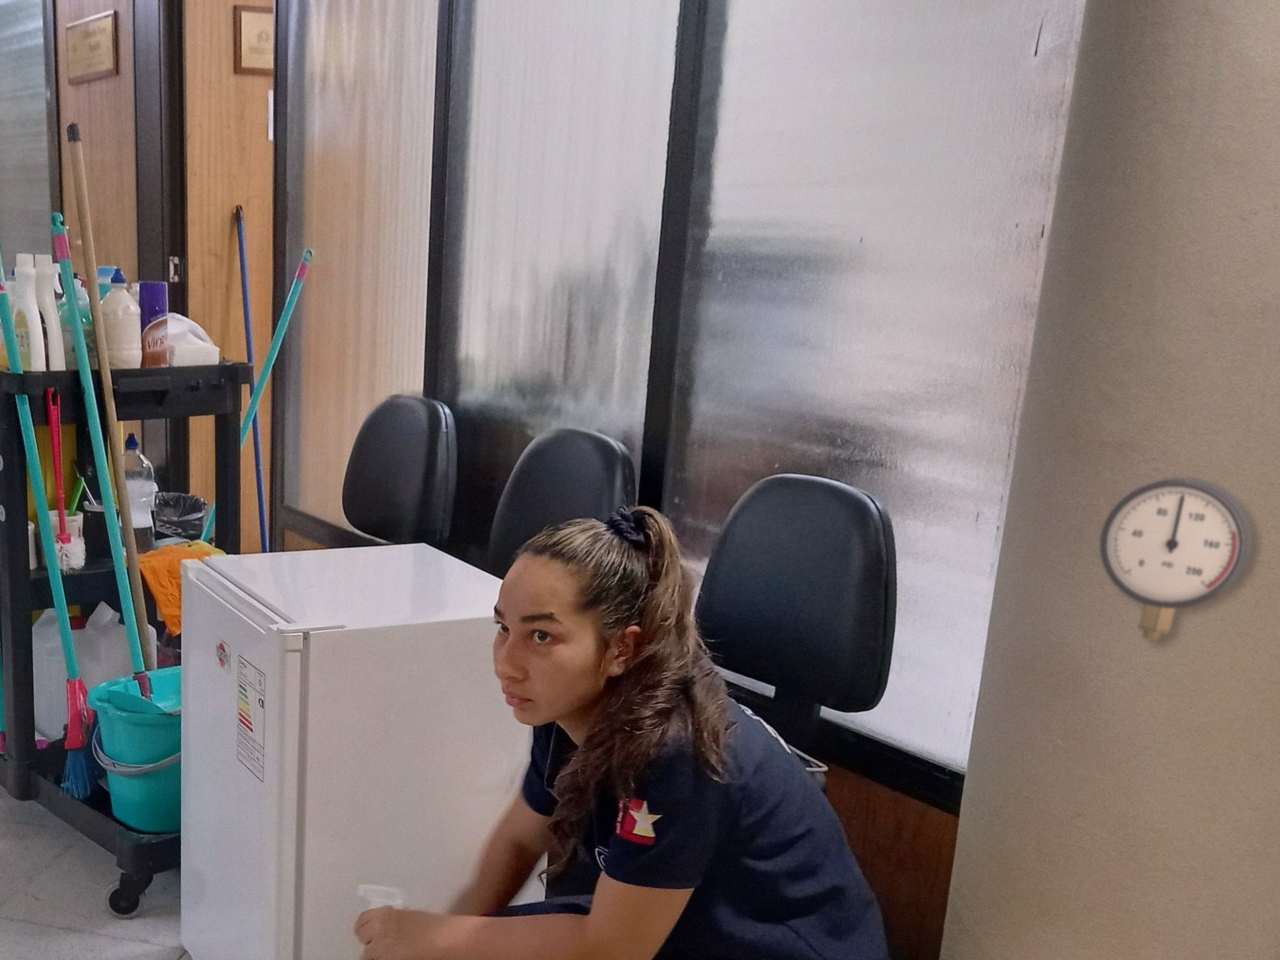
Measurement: 100 psi
